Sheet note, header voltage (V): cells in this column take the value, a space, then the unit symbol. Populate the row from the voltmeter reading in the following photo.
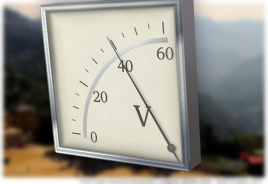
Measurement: 40 V
